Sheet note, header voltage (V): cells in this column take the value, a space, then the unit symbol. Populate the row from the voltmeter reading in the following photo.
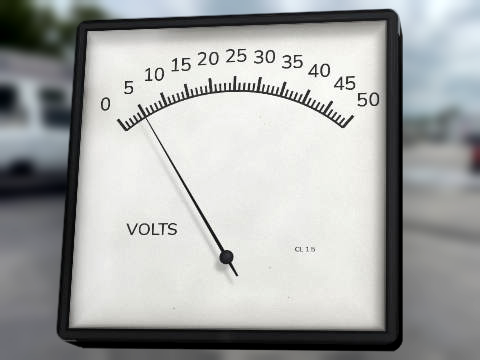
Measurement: 5 V
